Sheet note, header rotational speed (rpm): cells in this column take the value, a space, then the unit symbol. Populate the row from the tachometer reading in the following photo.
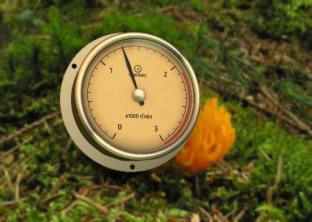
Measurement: 1300 rpm
